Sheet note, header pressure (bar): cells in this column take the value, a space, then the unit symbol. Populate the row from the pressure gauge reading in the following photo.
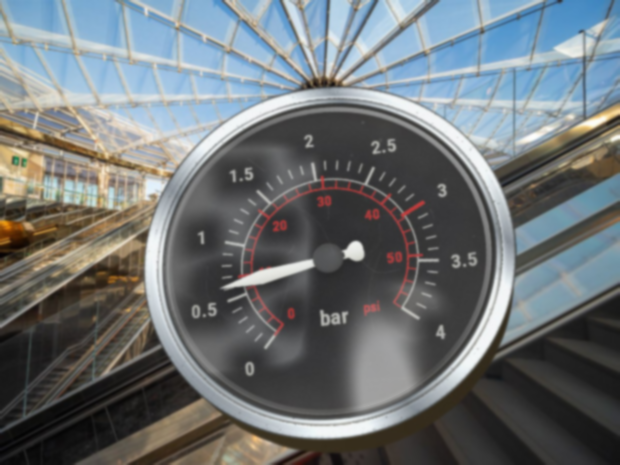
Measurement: 0.6 bar
